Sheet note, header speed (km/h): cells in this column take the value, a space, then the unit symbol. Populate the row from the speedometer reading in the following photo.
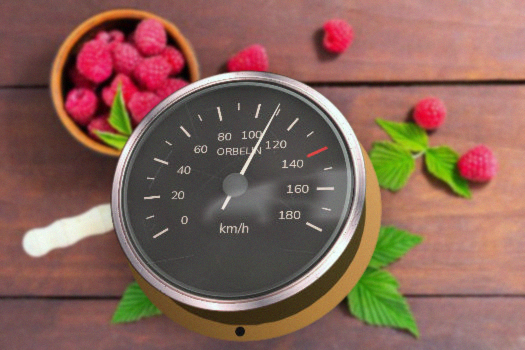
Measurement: 110 km/h
